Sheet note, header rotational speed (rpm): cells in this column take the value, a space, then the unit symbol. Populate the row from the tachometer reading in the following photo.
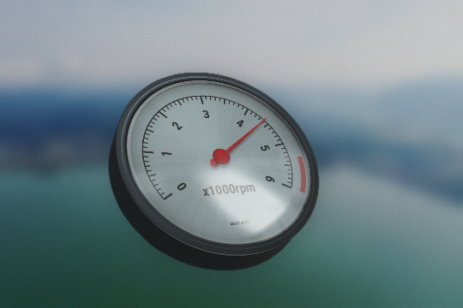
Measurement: 4400 rpm
